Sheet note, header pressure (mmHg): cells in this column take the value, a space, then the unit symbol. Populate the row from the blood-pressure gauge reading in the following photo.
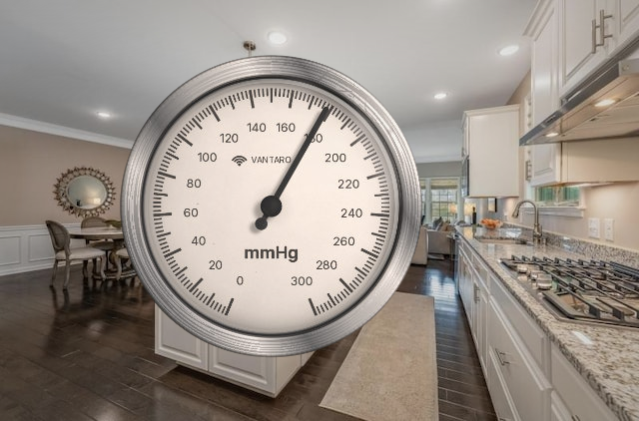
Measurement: 178 mmHg
